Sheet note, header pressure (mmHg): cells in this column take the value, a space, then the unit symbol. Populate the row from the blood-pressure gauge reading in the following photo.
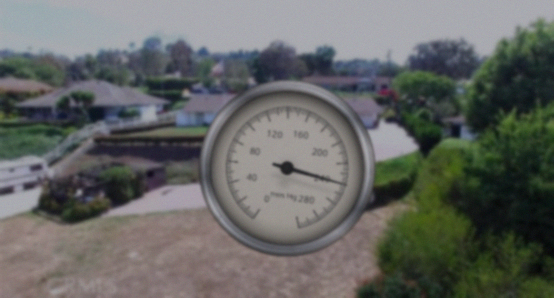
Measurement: 240 mmHg
